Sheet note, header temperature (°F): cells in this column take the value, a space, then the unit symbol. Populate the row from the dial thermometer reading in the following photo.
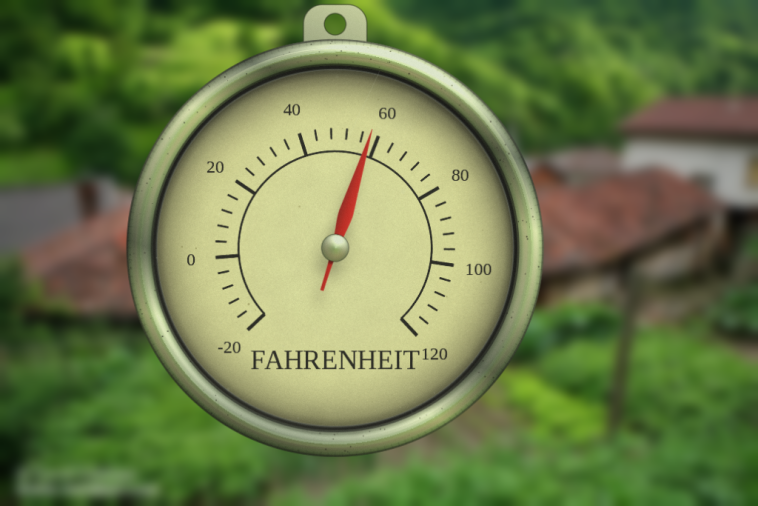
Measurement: 58 °F
